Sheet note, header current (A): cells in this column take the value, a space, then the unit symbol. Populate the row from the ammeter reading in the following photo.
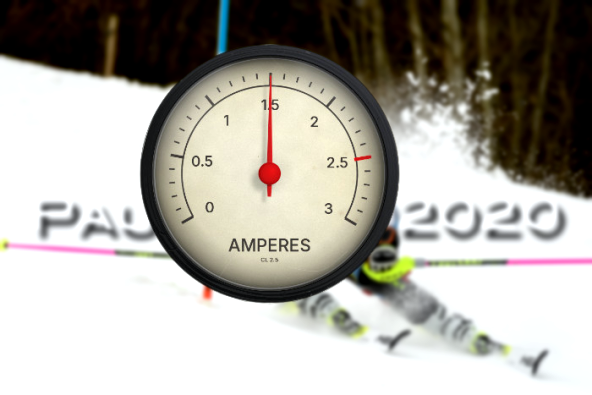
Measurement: 1.5 A
